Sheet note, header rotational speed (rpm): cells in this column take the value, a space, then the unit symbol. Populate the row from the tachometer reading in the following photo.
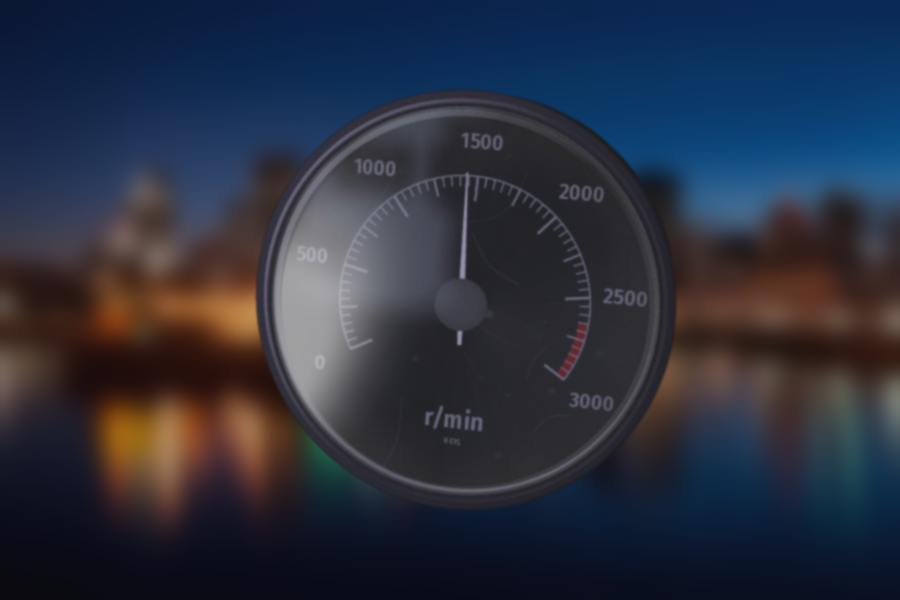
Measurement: 1450 rpm
